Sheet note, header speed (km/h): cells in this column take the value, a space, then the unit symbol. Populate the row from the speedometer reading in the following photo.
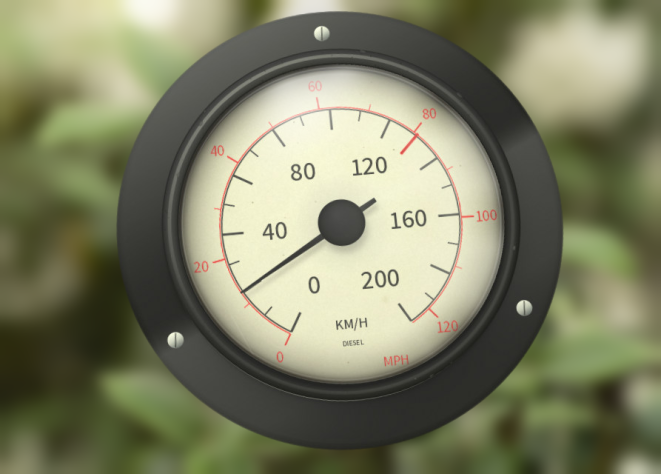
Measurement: 20 km/h
